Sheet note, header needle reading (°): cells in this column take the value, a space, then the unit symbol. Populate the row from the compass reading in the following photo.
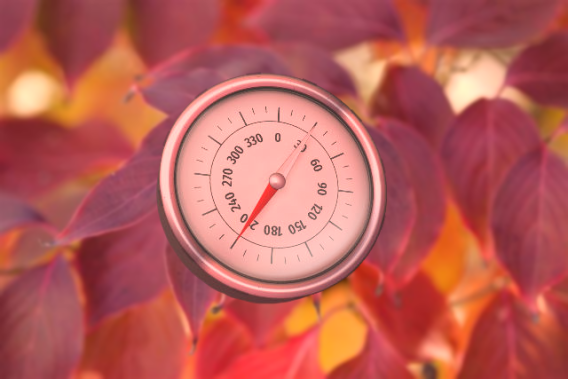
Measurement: 210 °
